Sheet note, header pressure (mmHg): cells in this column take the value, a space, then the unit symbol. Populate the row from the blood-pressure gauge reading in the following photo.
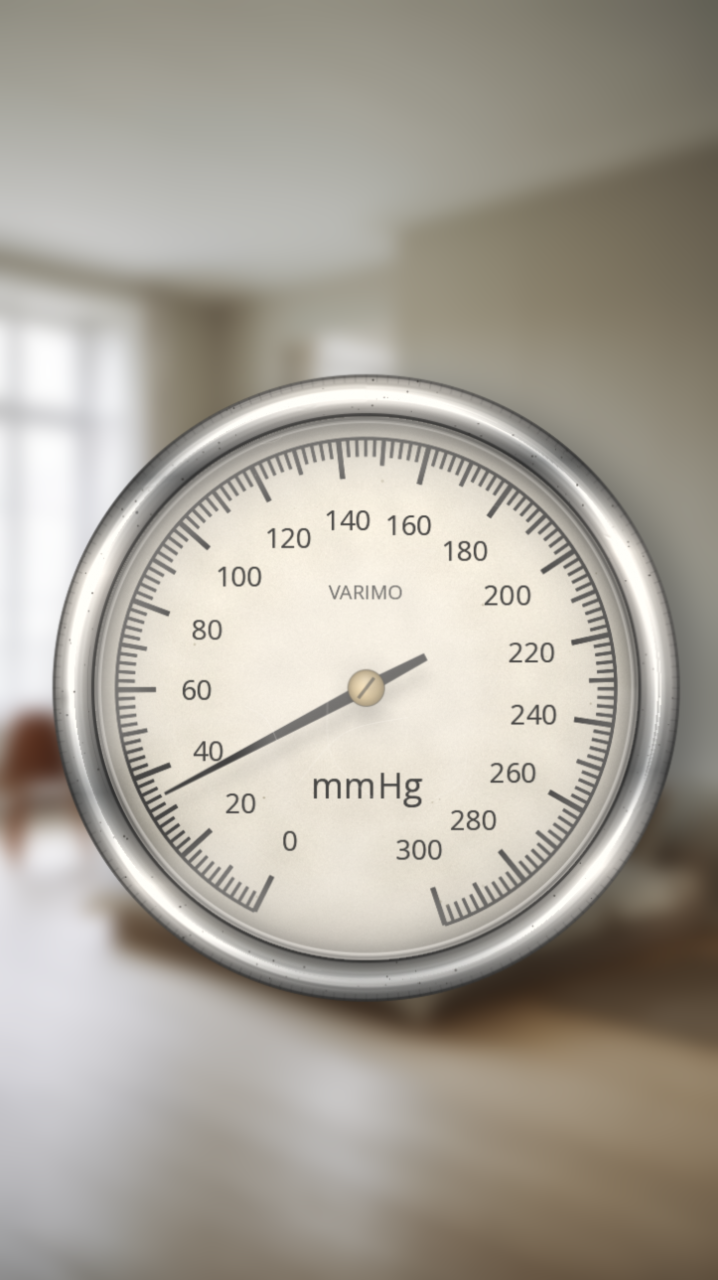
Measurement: 34 mmHg
